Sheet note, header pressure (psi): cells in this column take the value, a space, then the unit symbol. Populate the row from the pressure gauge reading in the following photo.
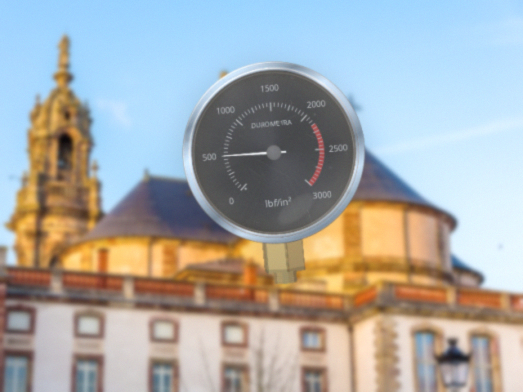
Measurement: 500 psi
